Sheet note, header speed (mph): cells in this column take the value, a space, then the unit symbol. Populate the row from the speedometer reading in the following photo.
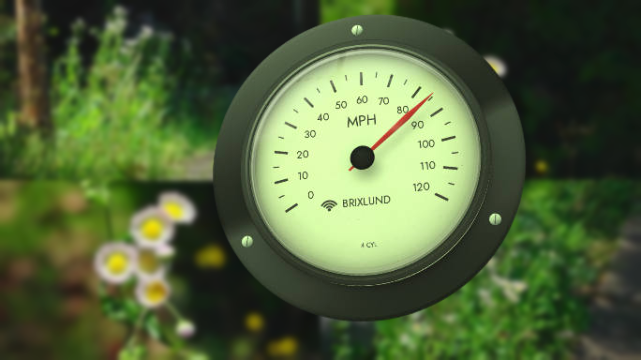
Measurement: 85 mph
